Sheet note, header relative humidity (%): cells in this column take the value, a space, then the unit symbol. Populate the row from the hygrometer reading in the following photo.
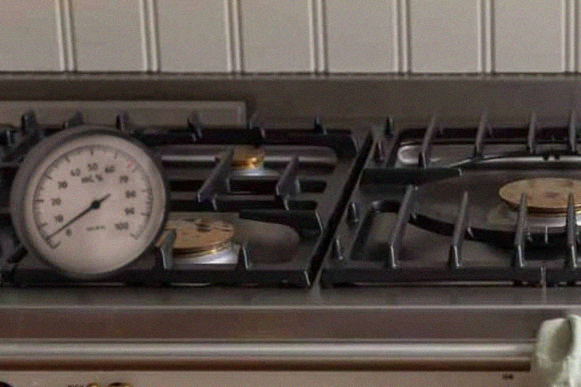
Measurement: 5 %
